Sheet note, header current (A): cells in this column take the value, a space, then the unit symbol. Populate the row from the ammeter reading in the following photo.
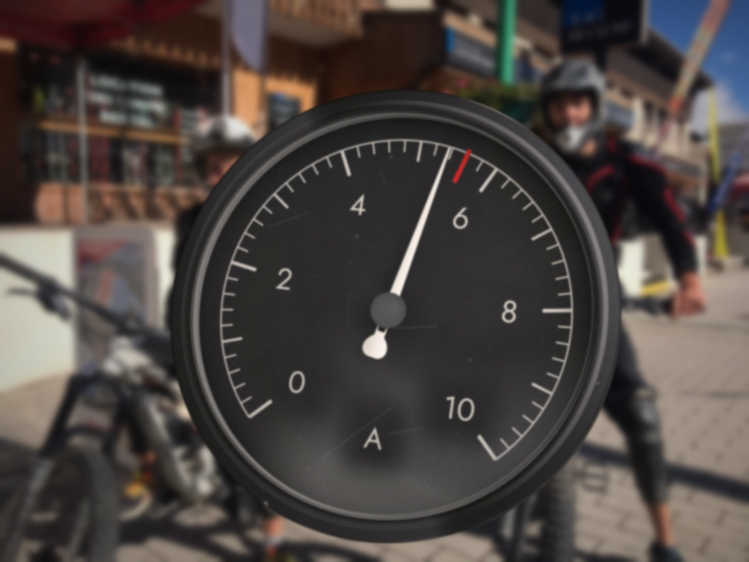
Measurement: 5.4 A
